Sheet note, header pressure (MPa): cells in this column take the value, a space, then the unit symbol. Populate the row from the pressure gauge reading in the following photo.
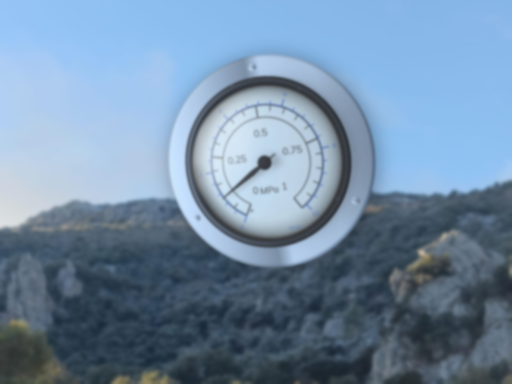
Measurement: 0.1 MPa
